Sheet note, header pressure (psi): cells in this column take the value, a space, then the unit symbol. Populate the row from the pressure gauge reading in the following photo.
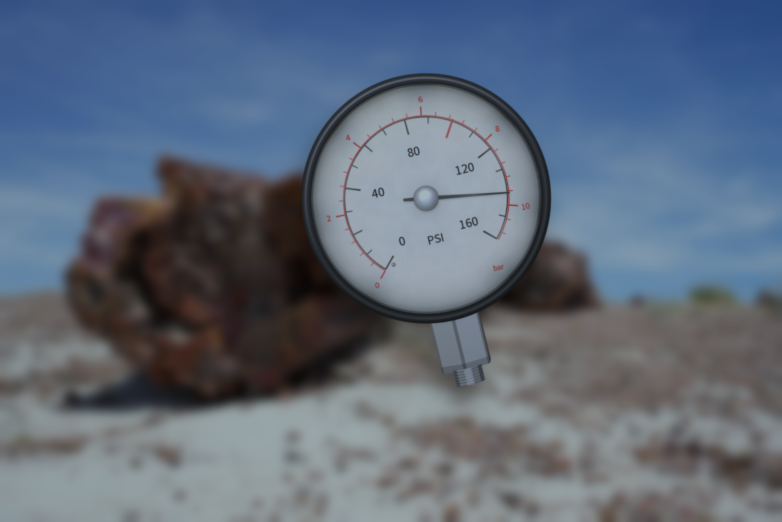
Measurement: 140 psi
